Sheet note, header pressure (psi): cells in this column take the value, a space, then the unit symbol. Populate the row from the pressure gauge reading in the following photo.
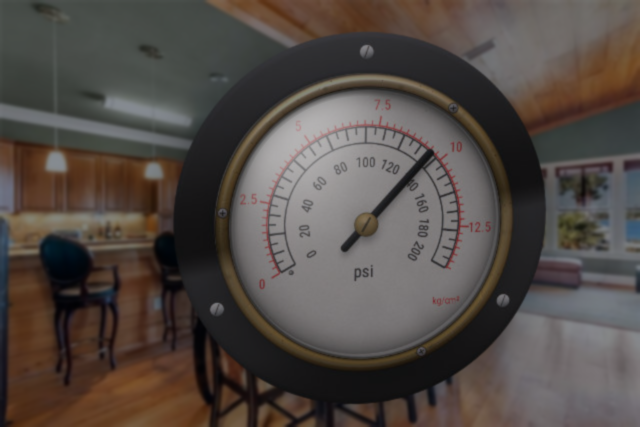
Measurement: 135 psi
